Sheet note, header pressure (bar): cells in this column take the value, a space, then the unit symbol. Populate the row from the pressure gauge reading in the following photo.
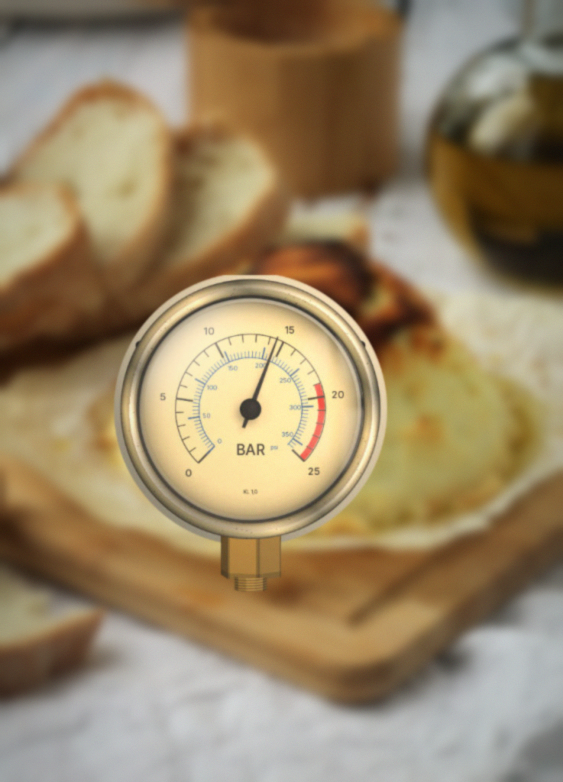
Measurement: 14.5 bar
